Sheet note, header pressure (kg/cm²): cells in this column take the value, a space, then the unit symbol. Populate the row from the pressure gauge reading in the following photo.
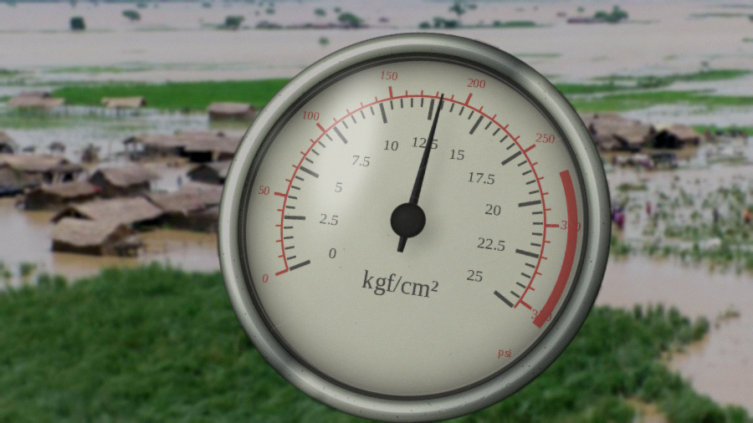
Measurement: 13 kg/cm²
